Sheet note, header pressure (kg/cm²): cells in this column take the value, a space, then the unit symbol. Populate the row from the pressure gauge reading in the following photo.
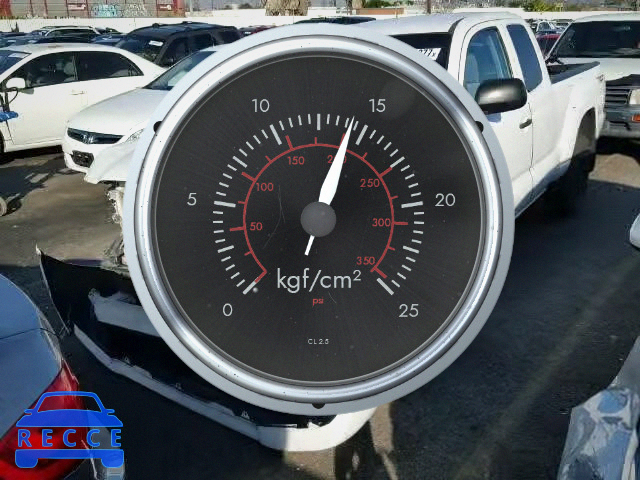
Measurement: 14.25 kg/cm²
